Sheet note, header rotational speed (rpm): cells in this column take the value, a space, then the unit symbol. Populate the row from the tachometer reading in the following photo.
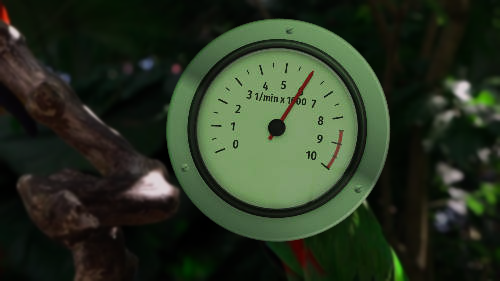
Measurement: 6000 rpm
